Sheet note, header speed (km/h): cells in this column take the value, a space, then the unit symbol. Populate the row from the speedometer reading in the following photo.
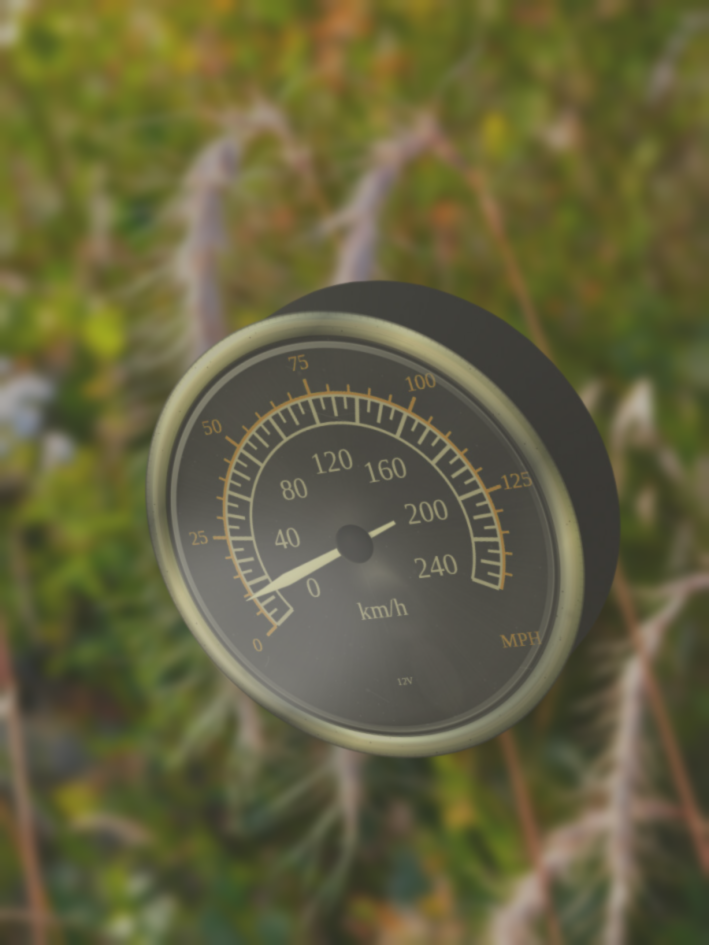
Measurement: 15 km/h
